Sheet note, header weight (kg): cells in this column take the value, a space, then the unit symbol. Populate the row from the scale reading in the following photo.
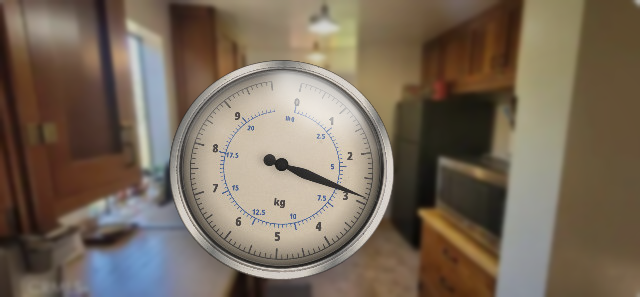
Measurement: 2.9 kg
